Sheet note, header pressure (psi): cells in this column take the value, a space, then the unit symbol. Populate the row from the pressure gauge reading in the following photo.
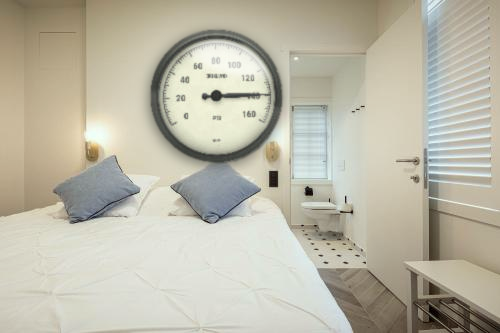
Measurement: 140 psi
